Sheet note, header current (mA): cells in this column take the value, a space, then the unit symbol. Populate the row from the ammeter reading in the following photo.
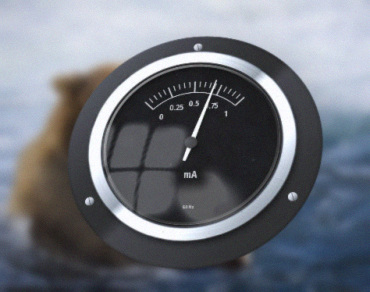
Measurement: 0.7 mA
